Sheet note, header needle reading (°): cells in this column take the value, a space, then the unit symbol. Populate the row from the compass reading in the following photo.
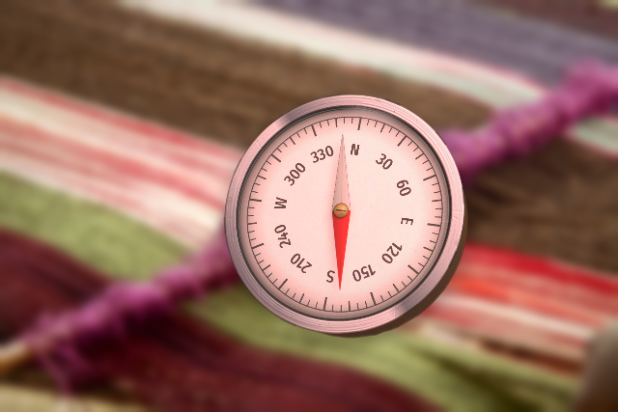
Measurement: 170 °
